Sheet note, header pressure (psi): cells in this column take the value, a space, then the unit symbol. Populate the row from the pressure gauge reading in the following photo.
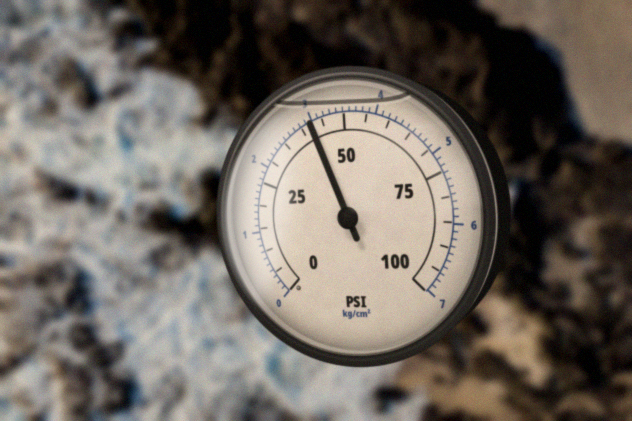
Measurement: 42.5 psi
